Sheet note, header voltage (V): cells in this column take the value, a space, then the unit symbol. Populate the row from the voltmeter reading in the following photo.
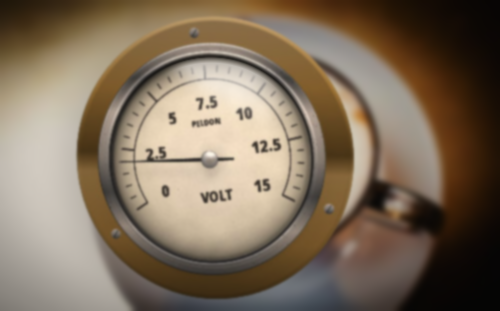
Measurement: 2 V
